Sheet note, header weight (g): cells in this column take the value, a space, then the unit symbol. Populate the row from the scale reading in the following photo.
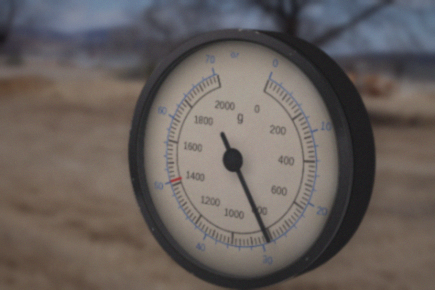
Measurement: 800 g
